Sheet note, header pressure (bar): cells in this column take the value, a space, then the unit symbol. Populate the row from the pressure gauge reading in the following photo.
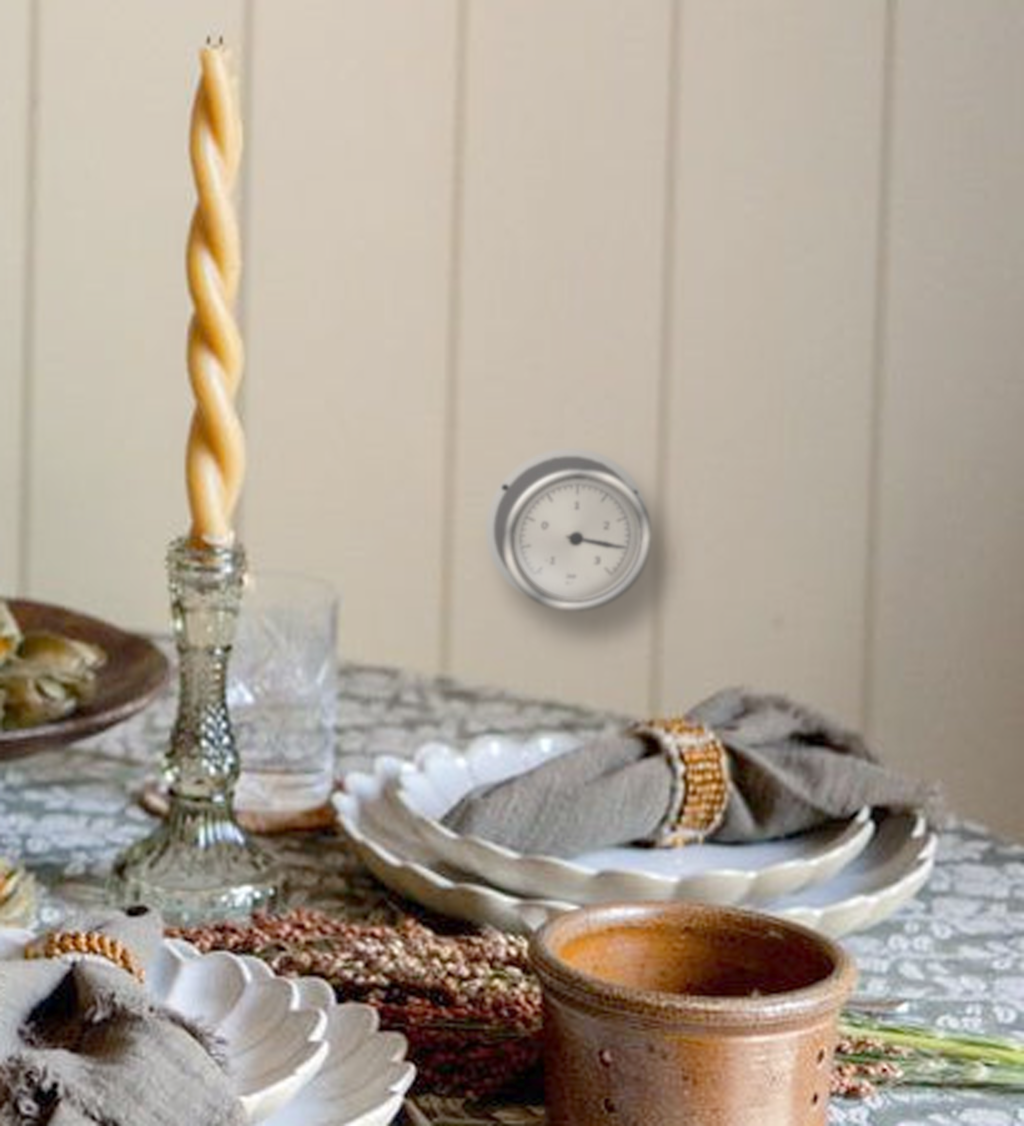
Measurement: 2.5 bar
